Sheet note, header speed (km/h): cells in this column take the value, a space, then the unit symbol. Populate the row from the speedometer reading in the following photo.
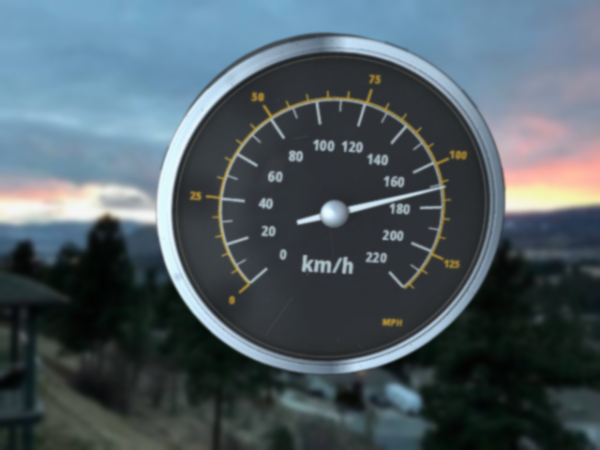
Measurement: 170 km/h
